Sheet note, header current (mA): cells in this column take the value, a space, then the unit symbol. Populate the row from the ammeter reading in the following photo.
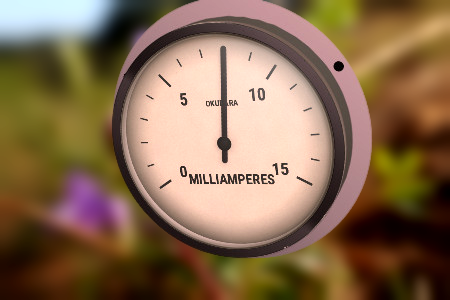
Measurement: 8 mA
